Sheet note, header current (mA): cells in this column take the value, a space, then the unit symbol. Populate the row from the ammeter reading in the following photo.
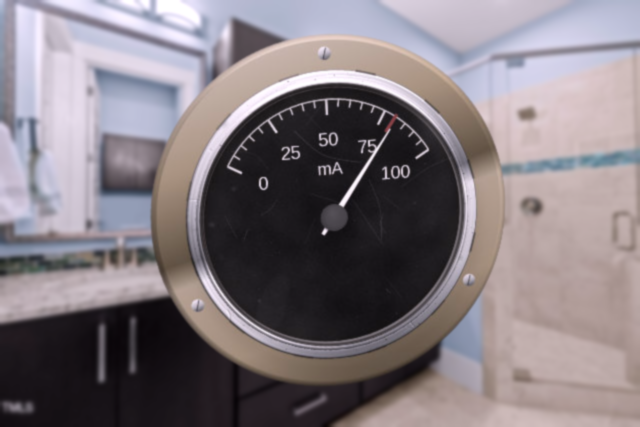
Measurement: 80 mA
